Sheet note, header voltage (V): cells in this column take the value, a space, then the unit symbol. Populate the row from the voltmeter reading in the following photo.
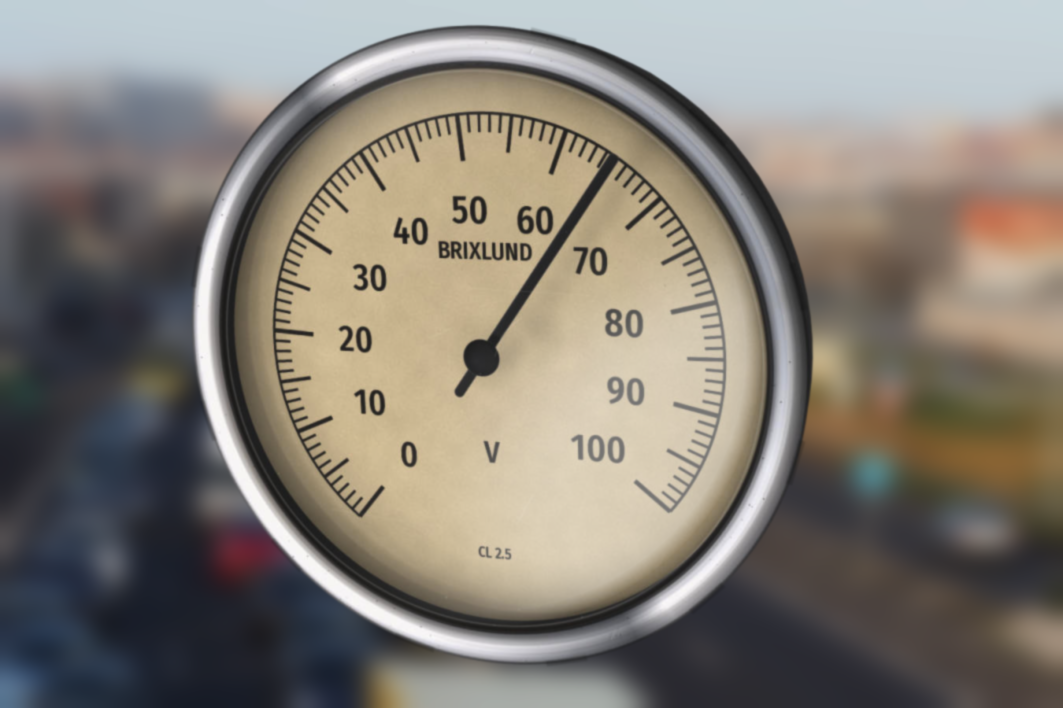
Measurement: 65 V
